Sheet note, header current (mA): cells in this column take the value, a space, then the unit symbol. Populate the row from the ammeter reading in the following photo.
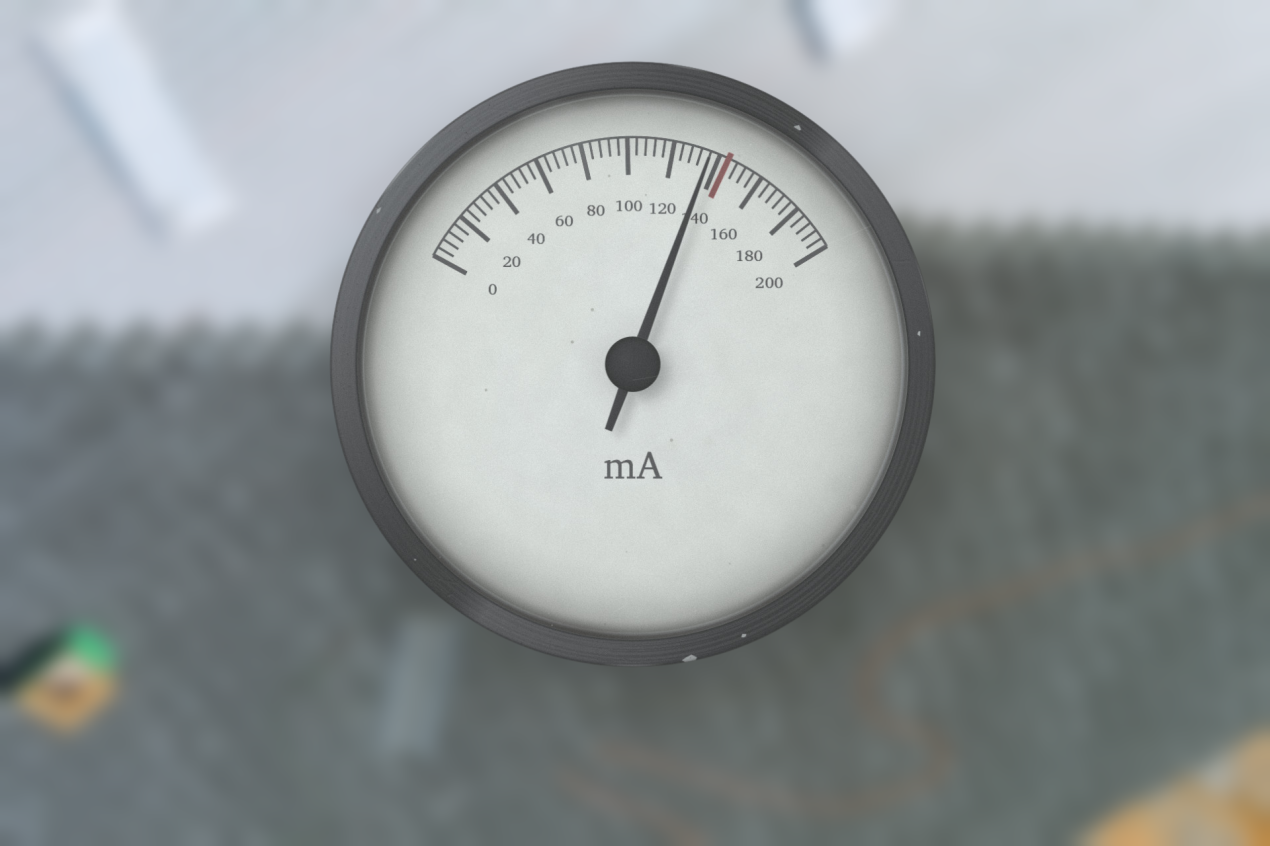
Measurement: 136 mA
